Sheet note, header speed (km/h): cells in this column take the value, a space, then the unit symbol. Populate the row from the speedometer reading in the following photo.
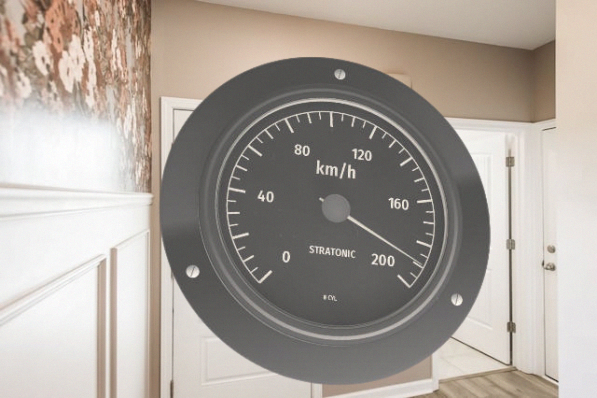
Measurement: 190 km/h
